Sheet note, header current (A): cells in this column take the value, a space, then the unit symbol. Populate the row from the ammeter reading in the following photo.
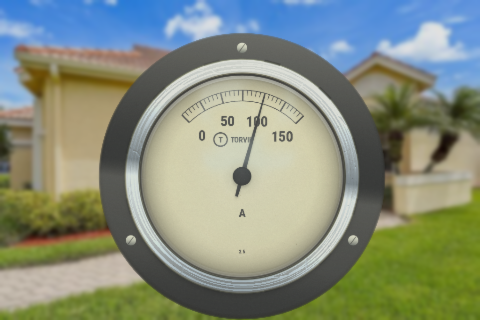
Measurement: 100 A
